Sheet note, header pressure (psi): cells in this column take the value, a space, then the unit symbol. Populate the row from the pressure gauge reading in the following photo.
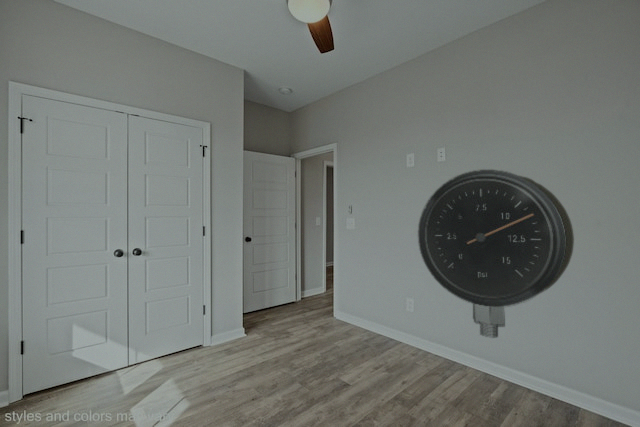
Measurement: 11 psi
